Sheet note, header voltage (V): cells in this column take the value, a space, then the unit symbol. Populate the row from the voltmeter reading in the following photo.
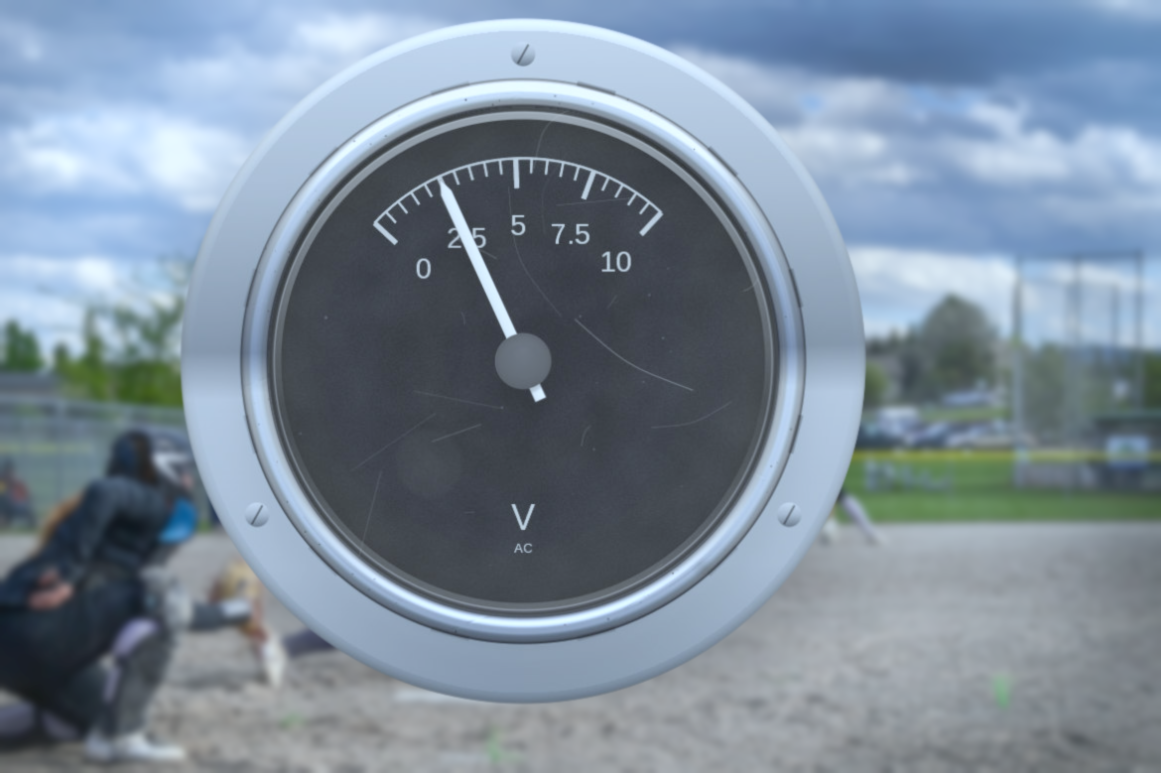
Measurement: 2.5 V
